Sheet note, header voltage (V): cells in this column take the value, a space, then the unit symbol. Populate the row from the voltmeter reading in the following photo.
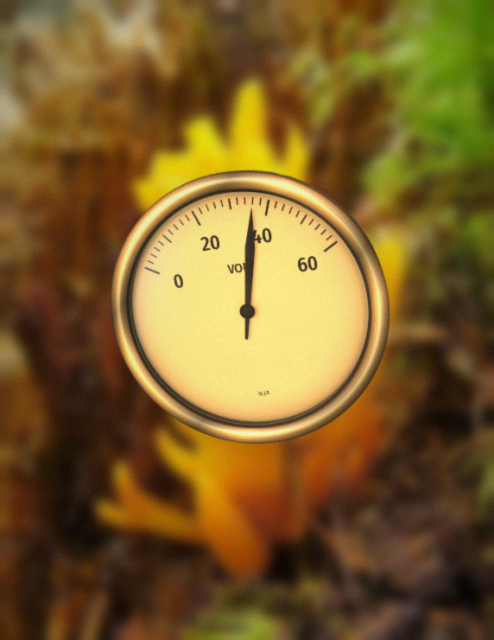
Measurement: 36 V
